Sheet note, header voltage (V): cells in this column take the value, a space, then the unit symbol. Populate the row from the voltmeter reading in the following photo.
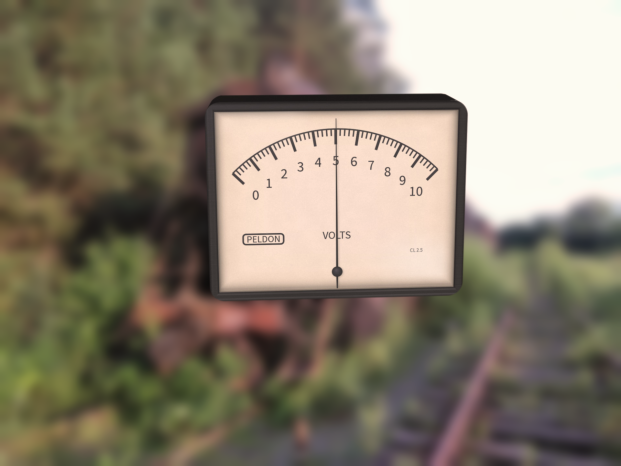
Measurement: 5 V
